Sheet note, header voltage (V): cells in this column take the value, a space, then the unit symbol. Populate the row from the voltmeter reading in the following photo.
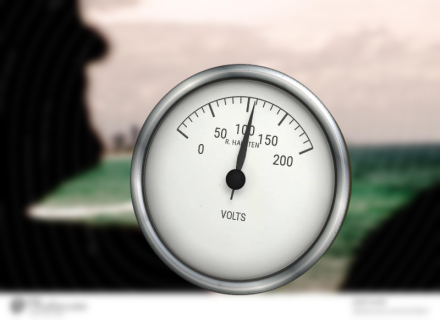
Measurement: 110 V
